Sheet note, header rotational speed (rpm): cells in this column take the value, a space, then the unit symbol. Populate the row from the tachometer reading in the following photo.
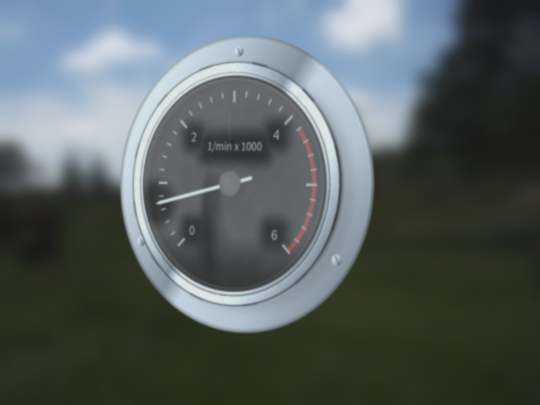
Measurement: 700 rpm
